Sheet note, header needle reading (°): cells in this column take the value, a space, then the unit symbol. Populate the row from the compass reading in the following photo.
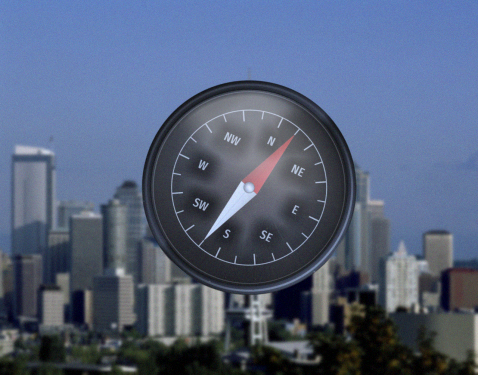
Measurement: 15 °
